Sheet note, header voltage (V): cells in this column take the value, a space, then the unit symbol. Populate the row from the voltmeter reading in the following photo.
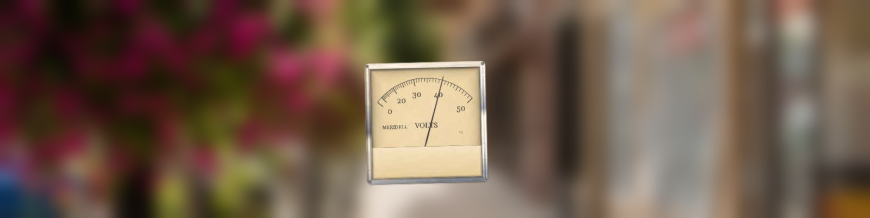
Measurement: 40 V
